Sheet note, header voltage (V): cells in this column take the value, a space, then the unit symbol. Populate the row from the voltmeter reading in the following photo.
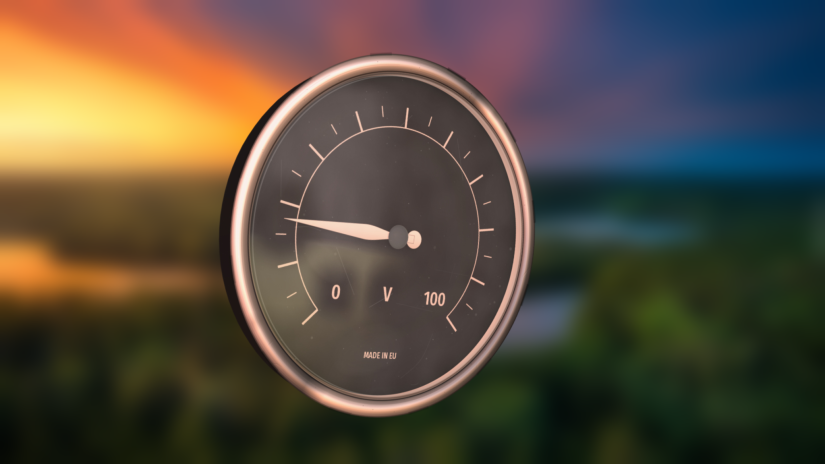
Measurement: 17.5 V
